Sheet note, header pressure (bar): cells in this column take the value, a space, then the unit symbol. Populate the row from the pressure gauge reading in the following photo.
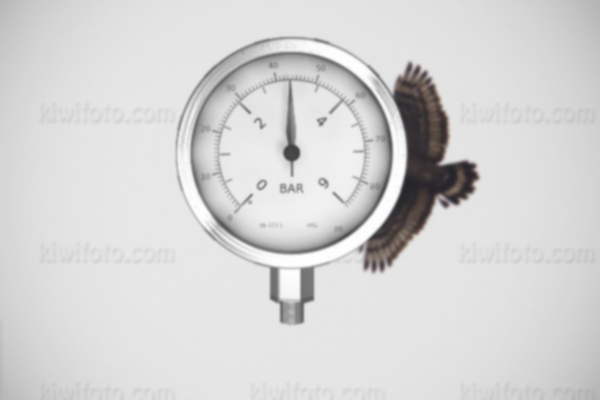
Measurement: 3 bar
